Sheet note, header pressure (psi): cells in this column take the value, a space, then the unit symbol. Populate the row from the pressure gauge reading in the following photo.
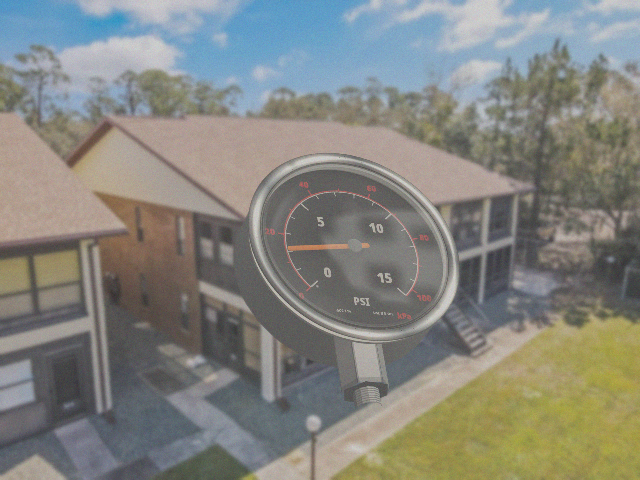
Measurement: 2 psi
